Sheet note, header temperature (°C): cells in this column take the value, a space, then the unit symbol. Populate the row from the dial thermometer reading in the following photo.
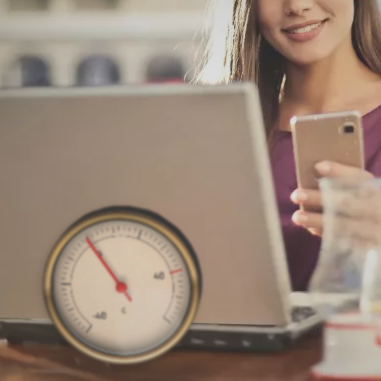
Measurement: 0 °C
